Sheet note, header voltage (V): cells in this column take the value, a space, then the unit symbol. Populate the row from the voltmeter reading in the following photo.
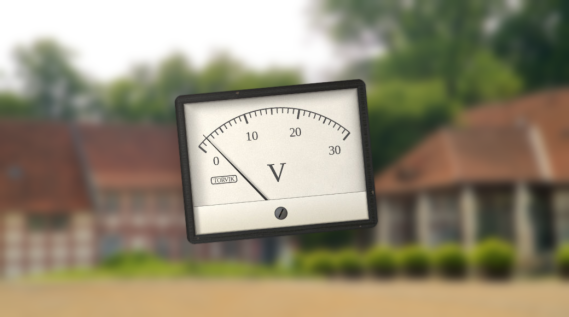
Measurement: 2 V
